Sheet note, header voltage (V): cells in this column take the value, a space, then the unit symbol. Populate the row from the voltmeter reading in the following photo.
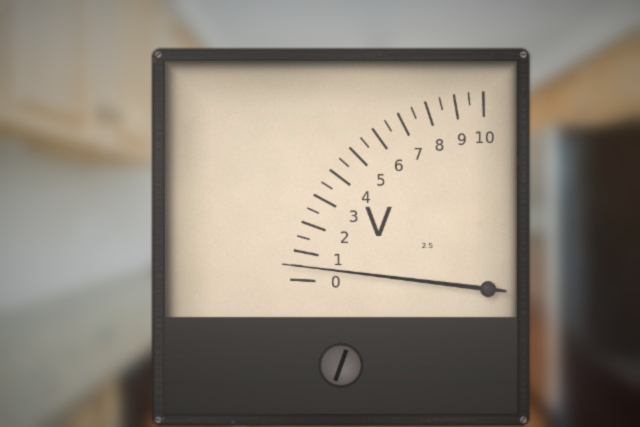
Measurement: 0.5 V
